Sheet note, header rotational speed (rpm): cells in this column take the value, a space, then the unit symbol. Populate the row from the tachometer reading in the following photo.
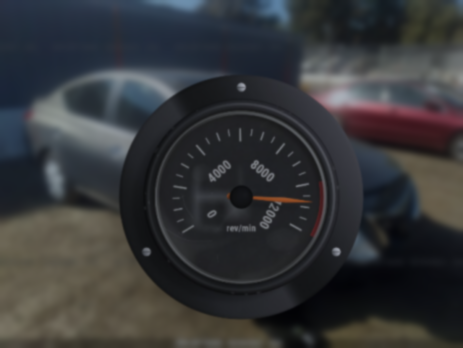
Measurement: 10750 rpm
